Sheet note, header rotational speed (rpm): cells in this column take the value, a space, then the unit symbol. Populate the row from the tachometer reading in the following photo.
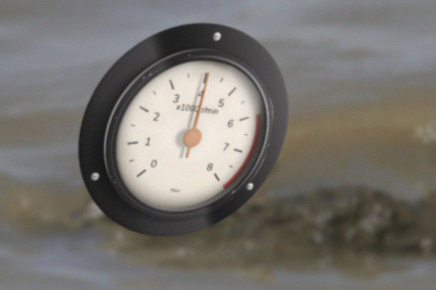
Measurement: 4000 rpm
